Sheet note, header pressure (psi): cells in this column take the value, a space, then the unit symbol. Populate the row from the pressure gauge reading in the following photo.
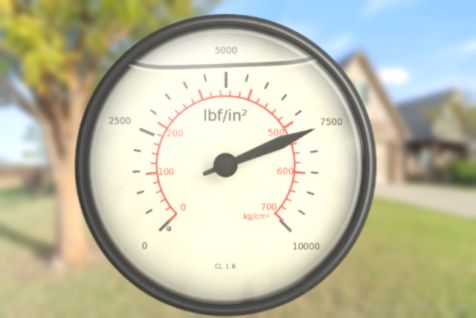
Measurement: 7500 psi
